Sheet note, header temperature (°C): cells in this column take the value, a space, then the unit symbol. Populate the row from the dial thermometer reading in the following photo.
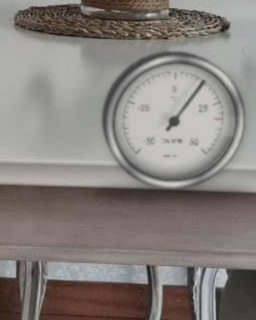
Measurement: 12.5 °C
